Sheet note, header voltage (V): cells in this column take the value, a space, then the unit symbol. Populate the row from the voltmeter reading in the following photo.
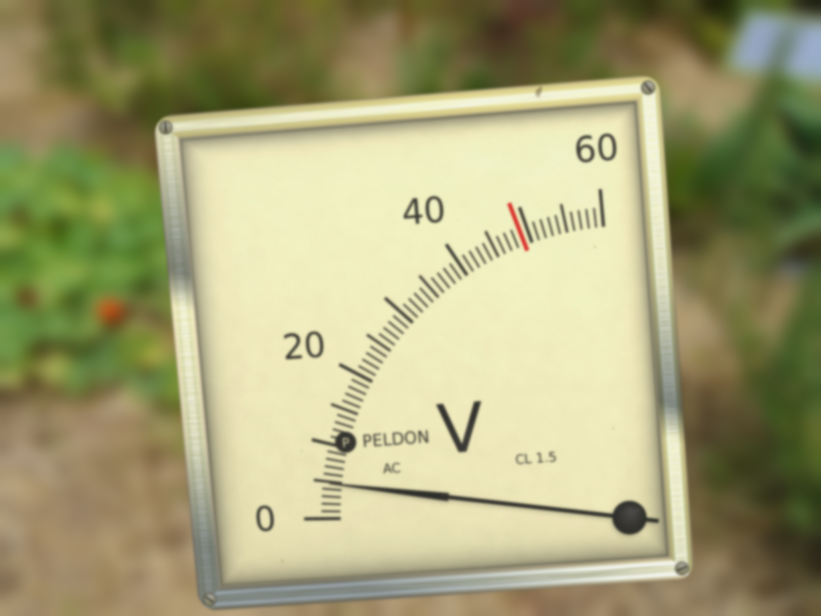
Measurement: 5 V
